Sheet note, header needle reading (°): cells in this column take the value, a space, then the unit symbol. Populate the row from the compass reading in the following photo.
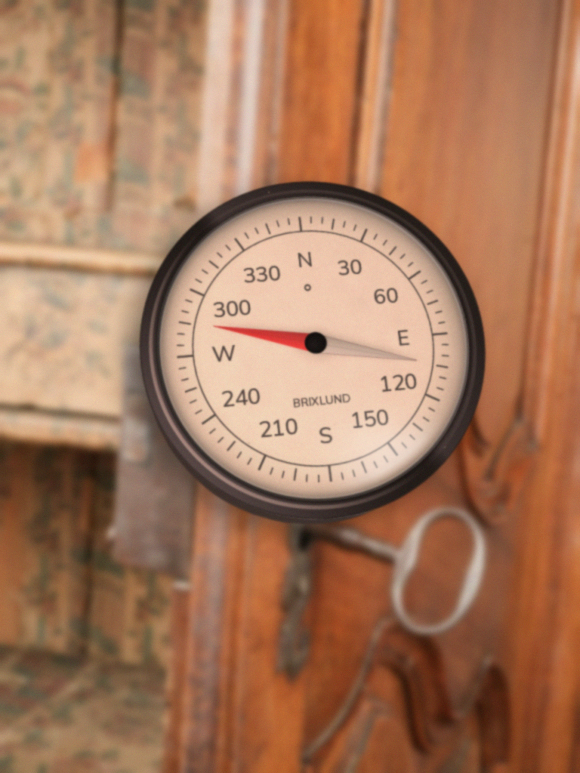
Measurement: 285 °
